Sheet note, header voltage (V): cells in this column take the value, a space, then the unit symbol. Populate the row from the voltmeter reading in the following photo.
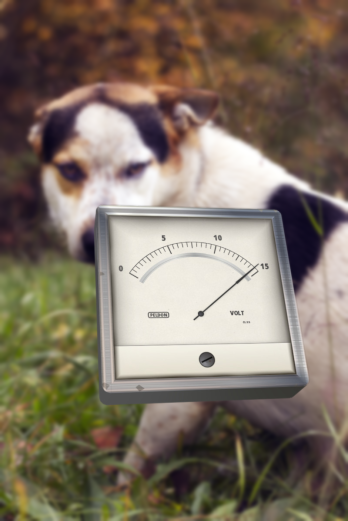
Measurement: 14.5 V
